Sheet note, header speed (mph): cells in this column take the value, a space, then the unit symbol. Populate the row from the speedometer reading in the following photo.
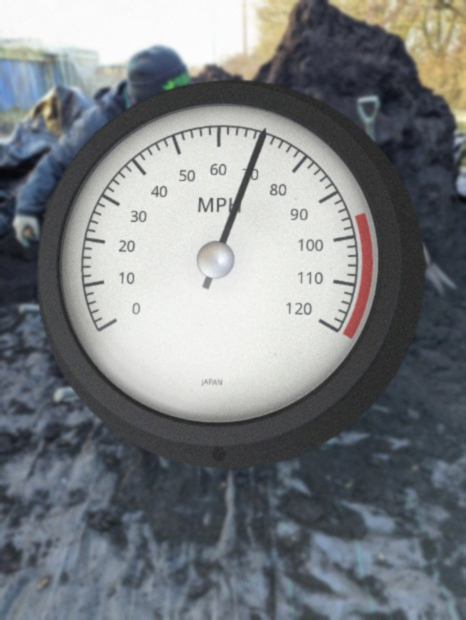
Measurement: 70 mph
